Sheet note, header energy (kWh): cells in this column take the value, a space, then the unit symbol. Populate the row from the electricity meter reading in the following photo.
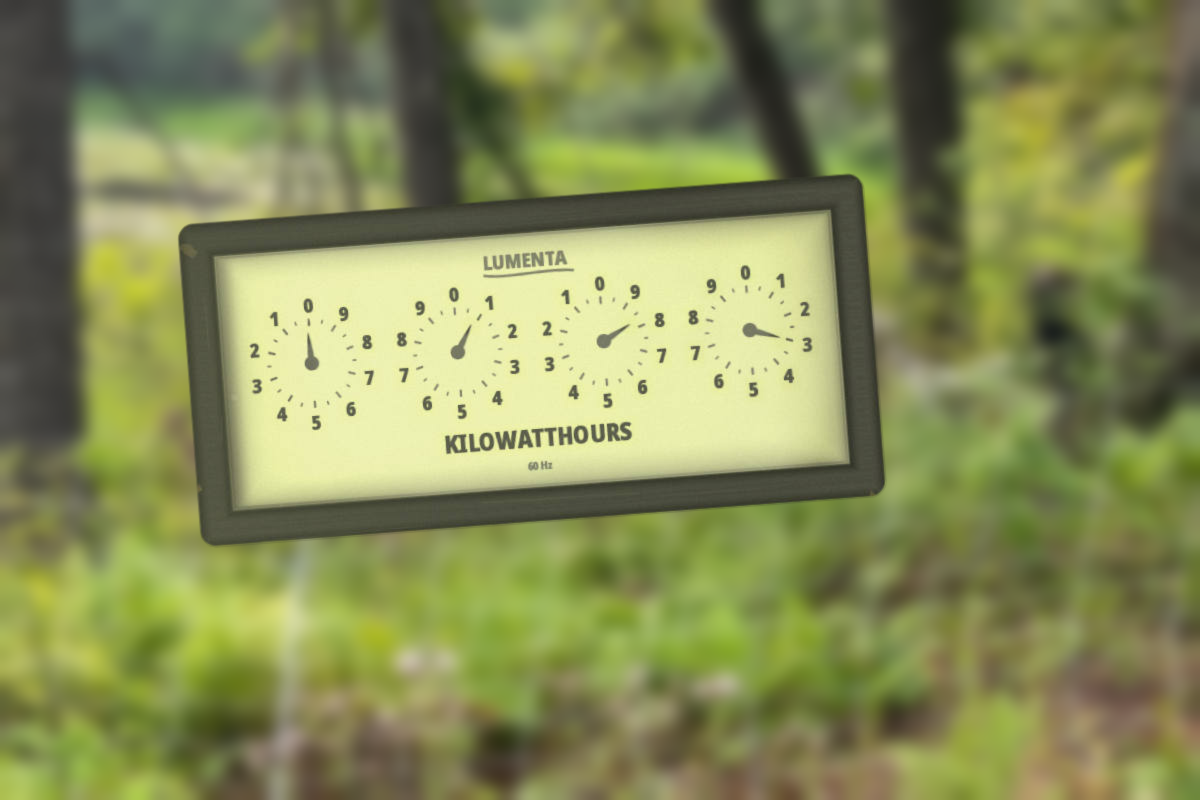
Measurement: 83 kWh
